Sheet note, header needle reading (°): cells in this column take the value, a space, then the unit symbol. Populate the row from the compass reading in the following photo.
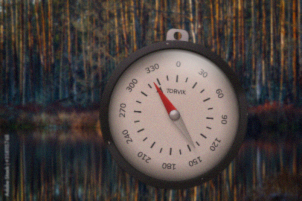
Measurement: 322.5 °
